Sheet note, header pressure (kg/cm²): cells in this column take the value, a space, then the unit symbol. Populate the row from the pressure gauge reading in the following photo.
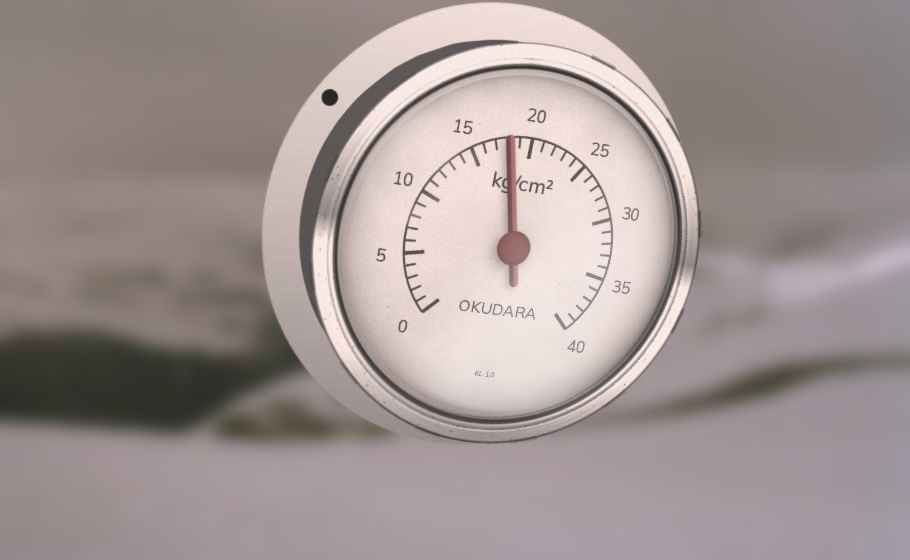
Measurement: 18 kg/cm²
